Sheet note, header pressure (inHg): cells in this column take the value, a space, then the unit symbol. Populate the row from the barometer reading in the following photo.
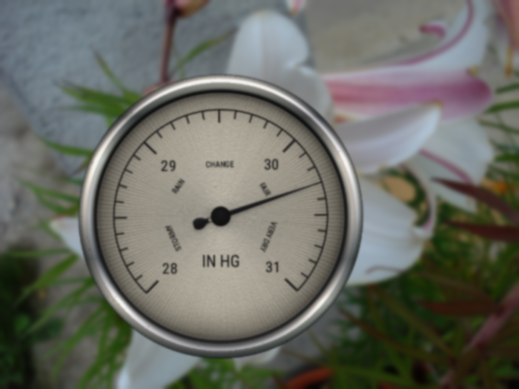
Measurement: 30.3 inHg
